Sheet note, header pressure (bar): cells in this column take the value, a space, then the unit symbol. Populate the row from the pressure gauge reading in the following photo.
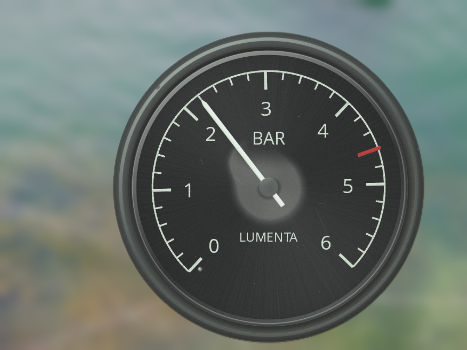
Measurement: 2.2 bar
